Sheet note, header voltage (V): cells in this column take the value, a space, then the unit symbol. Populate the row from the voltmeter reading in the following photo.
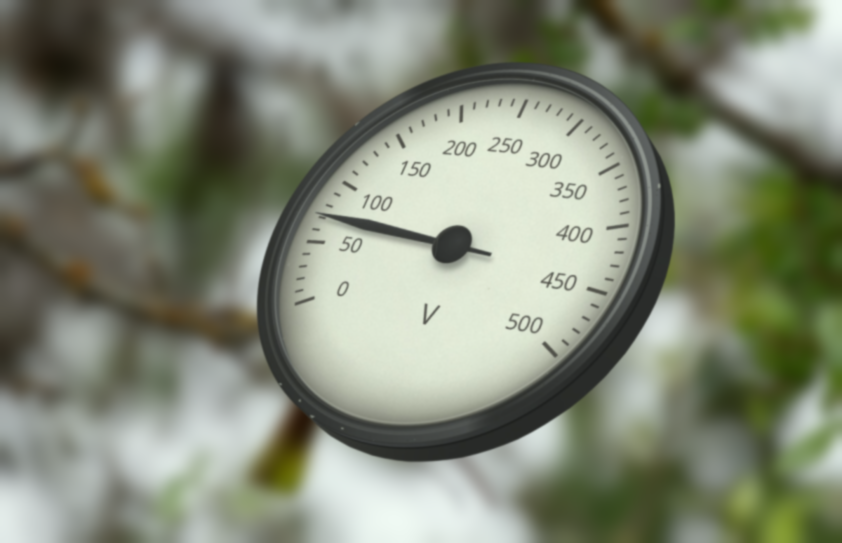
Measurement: 70 V
